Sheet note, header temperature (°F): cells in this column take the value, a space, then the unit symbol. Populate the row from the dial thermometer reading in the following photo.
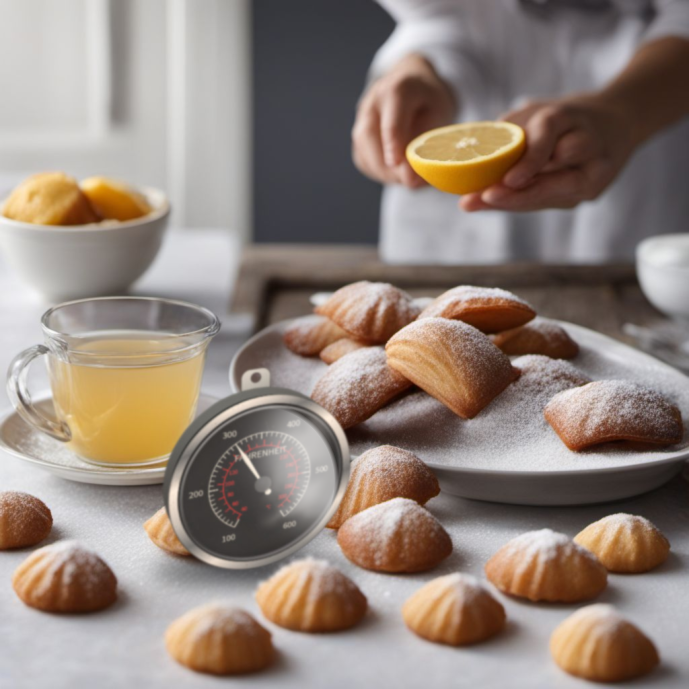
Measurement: 300 °F
